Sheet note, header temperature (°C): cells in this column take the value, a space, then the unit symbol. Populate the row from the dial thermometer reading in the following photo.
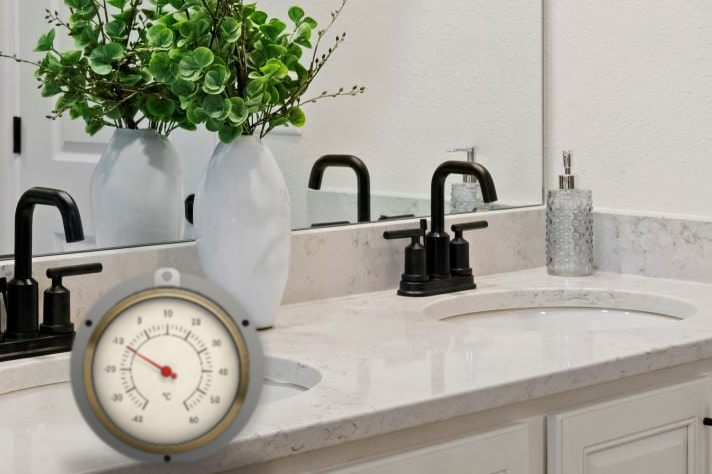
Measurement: -10 °C
